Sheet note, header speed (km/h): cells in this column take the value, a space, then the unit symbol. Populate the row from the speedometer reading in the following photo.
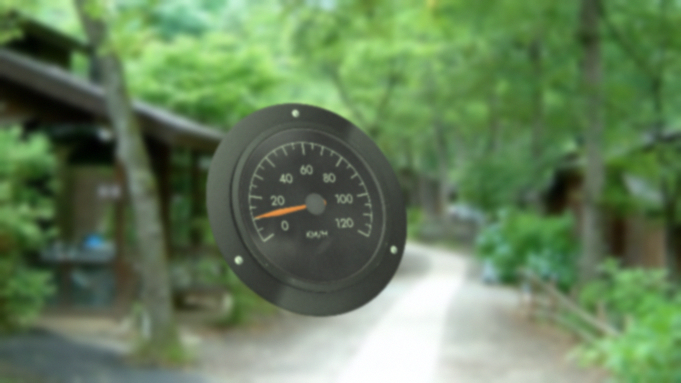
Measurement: 10 km/h
